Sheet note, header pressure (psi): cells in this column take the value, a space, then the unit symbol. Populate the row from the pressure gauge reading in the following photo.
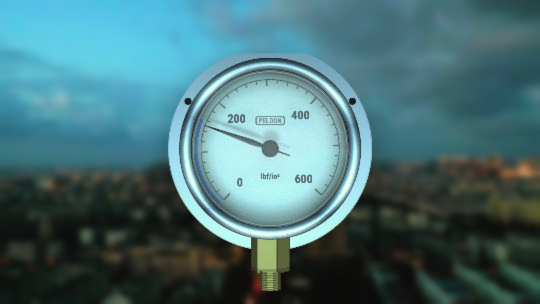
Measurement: 150 psi
